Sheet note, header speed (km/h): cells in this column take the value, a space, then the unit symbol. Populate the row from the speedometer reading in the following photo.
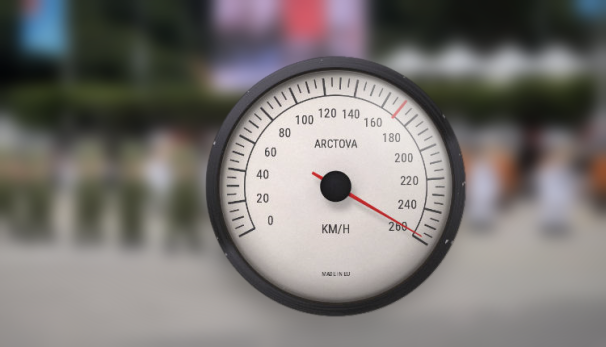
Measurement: 257.5 km/h
